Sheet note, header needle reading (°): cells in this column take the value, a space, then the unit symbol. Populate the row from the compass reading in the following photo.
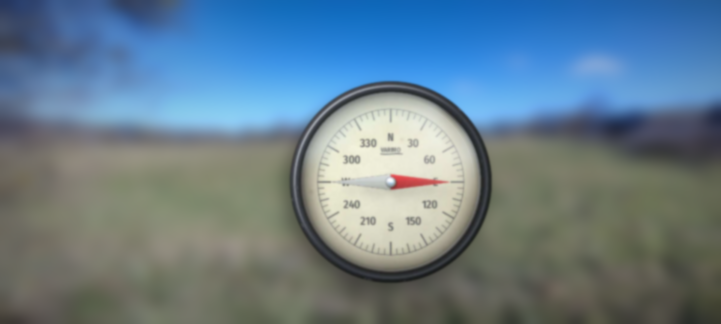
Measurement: 90 °
